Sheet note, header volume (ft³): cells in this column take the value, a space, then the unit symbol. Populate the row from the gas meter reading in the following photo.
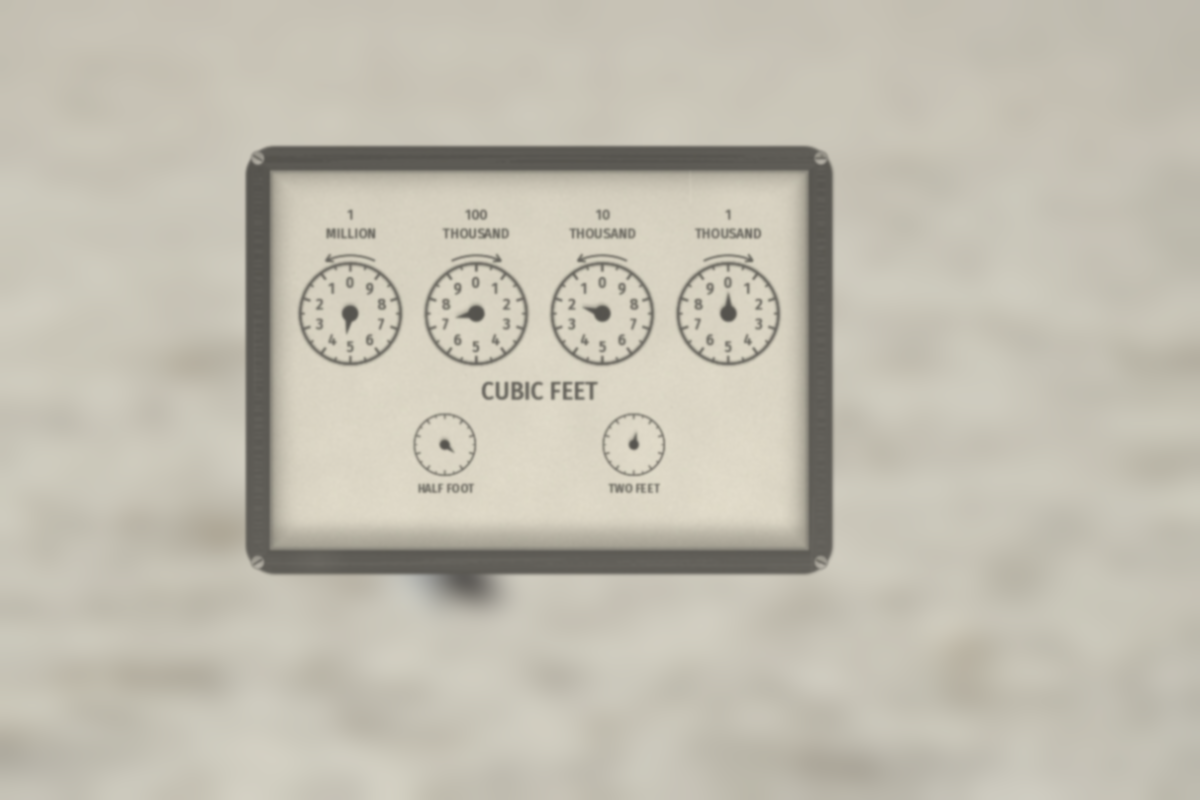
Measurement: 472000 ft³
